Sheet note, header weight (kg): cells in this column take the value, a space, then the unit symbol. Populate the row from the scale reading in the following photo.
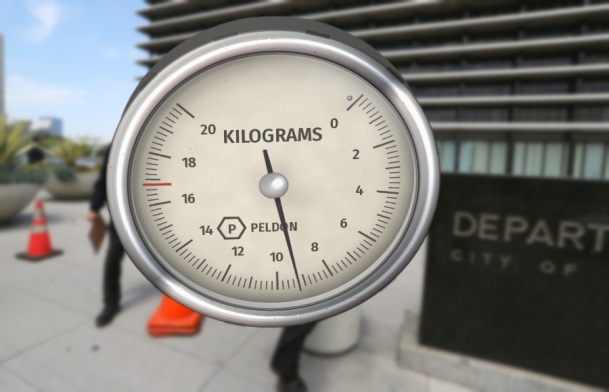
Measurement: 9.2 kg
